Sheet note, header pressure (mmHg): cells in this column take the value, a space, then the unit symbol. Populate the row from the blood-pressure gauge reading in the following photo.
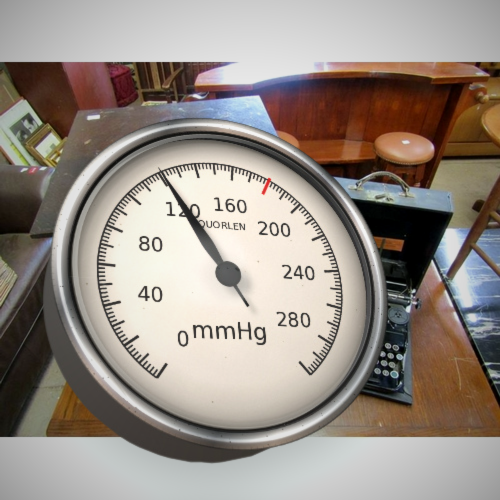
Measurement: 120 mmHg
